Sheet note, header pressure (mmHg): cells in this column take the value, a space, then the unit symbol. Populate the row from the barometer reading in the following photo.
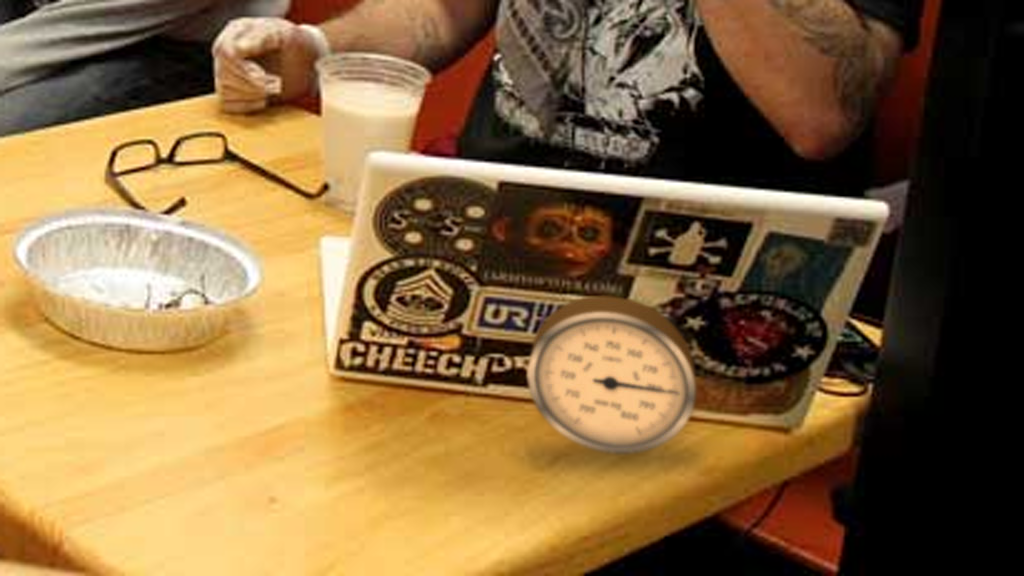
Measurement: 780 mmHg
